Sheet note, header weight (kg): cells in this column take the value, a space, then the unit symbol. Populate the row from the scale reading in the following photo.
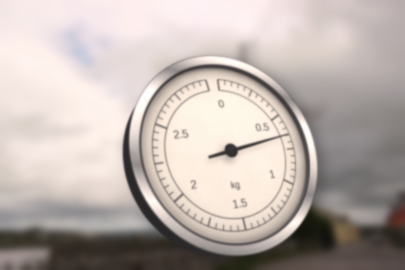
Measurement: 0.65 kg
